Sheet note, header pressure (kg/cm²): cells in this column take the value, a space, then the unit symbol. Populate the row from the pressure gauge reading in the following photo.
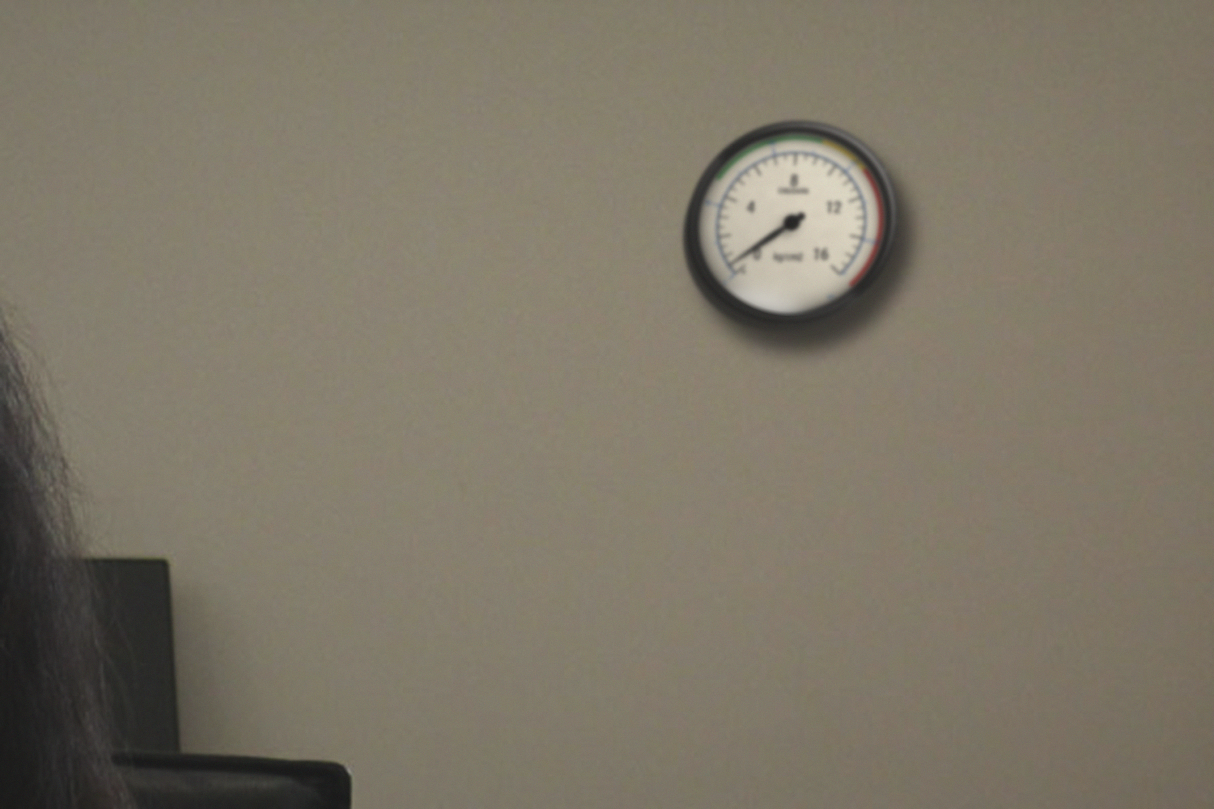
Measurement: 0.5 kg/cm²
